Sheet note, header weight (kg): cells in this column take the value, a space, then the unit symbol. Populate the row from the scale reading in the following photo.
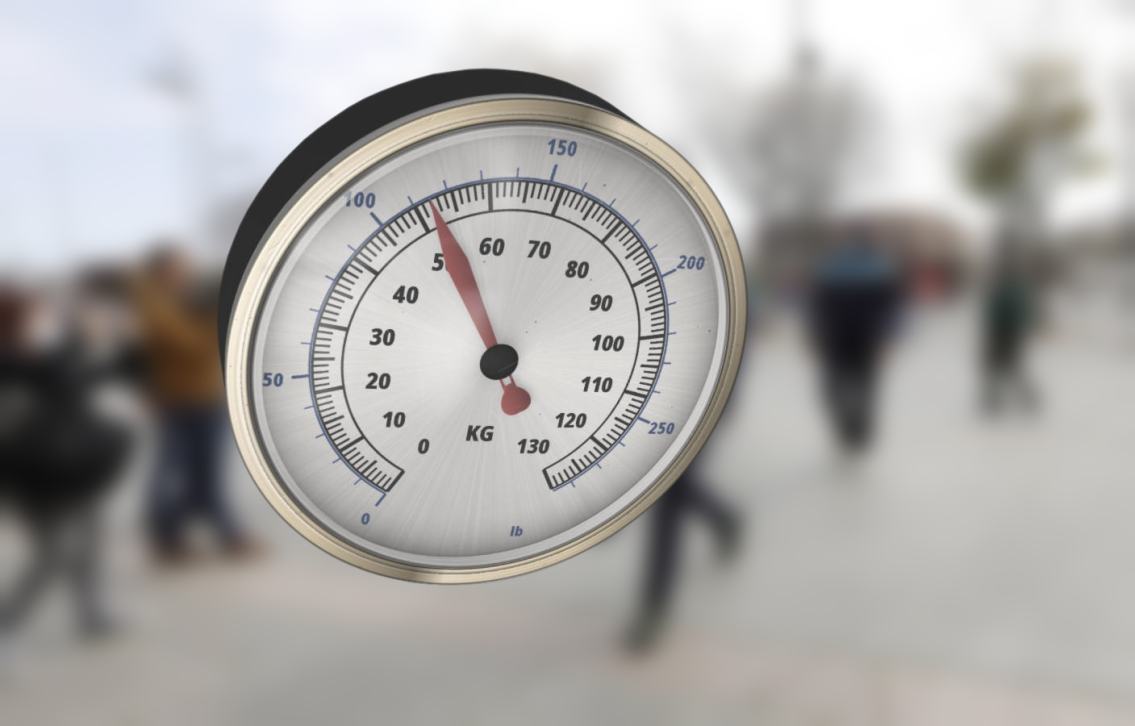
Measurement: 52 kg
